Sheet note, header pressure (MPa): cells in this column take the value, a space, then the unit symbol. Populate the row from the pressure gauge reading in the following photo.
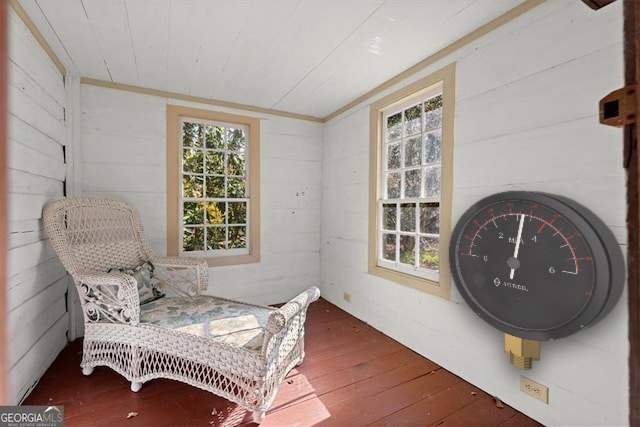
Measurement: 3.25 MPa
